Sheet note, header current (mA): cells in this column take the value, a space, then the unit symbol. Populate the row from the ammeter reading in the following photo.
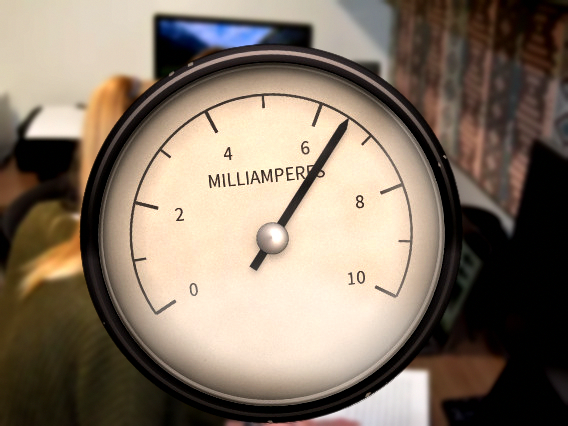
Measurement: 6.5 mA
